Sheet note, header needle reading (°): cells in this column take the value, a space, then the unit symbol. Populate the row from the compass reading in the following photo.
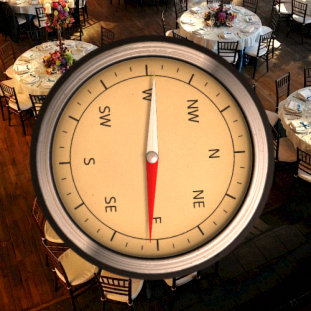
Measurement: 95 °
